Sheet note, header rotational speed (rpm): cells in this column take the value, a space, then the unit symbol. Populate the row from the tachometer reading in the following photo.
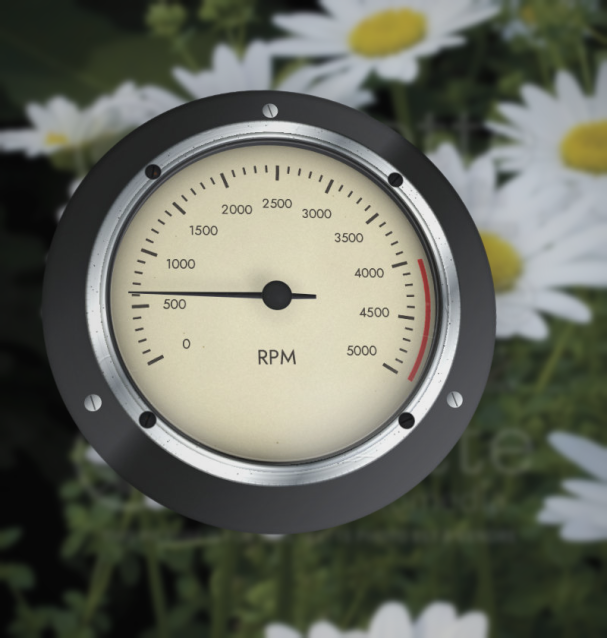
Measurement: 600 rpm
